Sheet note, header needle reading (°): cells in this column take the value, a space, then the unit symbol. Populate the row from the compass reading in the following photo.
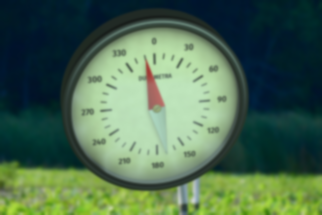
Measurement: 350 °
